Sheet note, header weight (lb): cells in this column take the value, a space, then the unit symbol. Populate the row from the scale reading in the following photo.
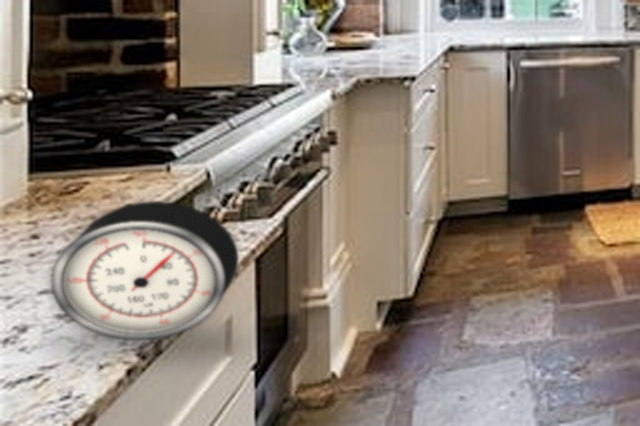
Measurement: 30 lb
